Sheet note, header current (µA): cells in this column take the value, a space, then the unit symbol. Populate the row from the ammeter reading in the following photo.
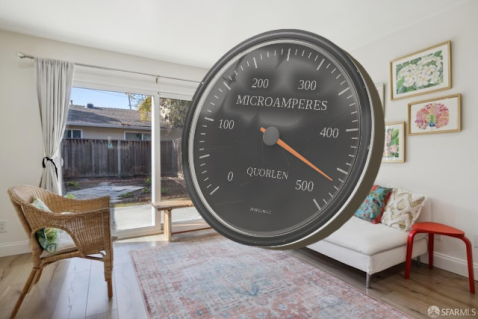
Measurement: 465 µA
